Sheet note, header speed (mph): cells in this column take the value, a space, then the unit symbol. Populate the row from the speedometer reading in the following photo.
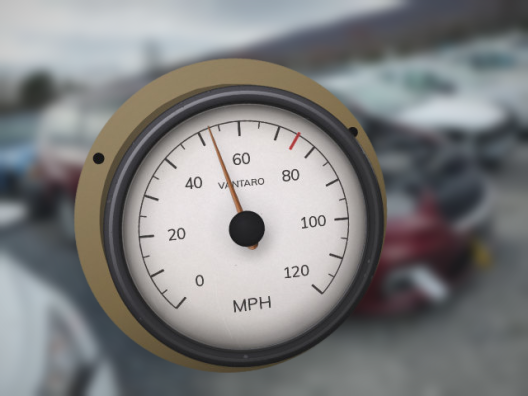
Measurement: 52.5 mph
